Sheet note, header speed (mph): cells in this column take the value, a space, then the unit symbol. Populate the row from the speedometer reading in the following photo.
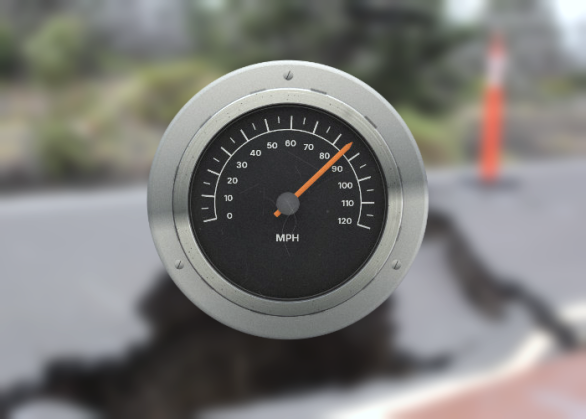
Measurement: 85 mph
